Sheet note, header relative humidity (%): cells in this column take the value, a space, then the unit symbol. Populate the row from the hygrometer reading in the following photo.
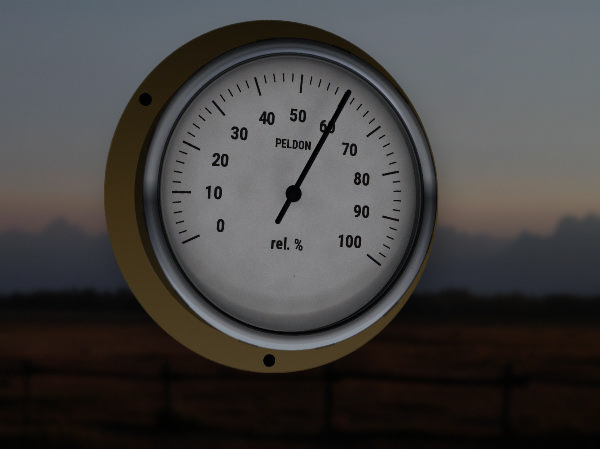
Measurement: 60 %
